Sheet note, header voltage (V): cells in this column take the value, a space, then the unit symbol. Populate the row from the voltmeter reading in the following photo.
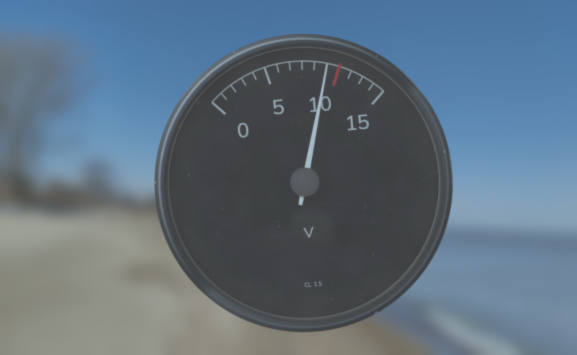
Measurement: 10 V
